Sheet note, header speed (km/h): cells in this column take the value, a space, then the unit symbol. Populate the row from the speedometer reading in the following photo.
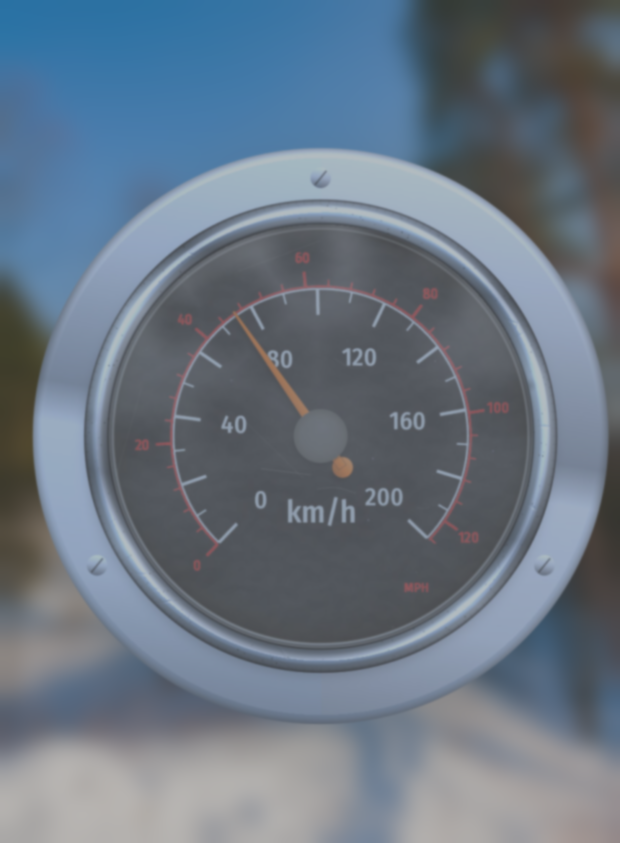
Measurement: 75 km/h
